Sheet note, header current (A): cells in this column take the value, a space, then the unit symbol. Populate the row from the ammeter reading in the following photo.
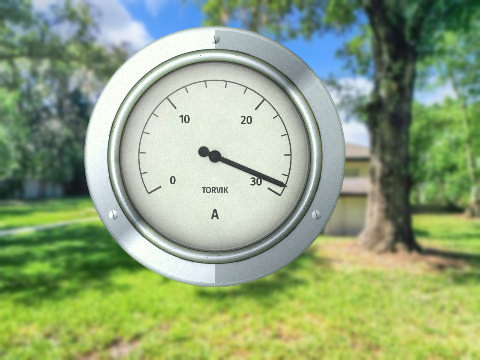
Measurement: 29 A
